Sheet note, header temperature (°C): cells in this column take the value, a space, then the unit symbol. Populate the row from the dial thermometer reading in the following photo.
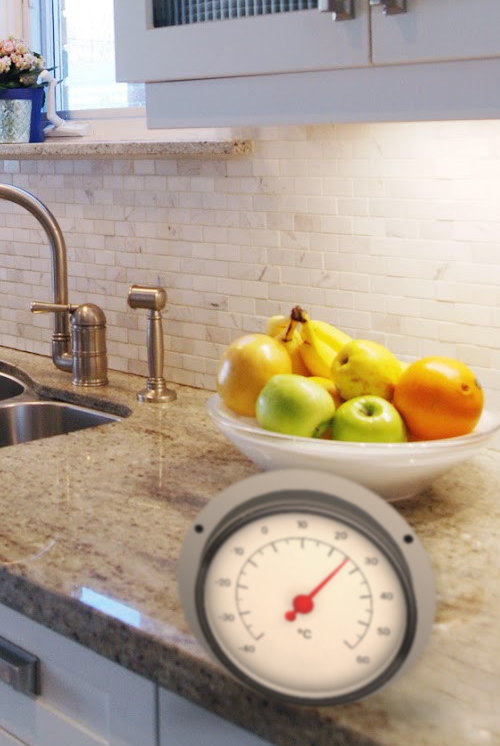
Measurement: 25 °C
